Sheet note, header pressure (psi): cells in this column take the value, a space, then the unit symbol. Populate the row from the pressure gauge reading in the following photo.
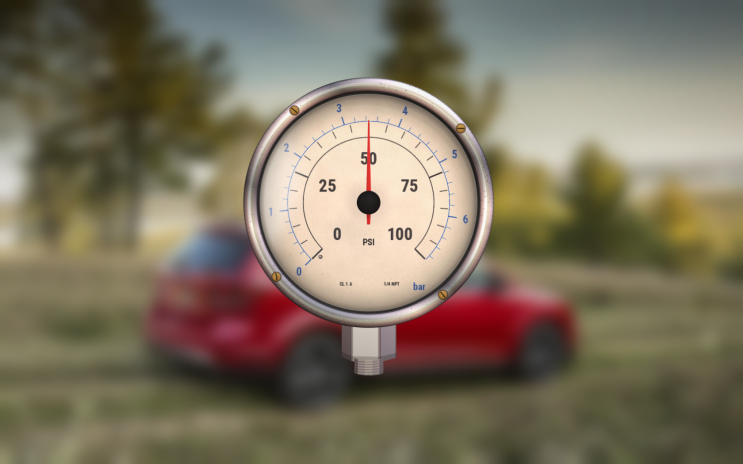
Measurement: 50 psi
